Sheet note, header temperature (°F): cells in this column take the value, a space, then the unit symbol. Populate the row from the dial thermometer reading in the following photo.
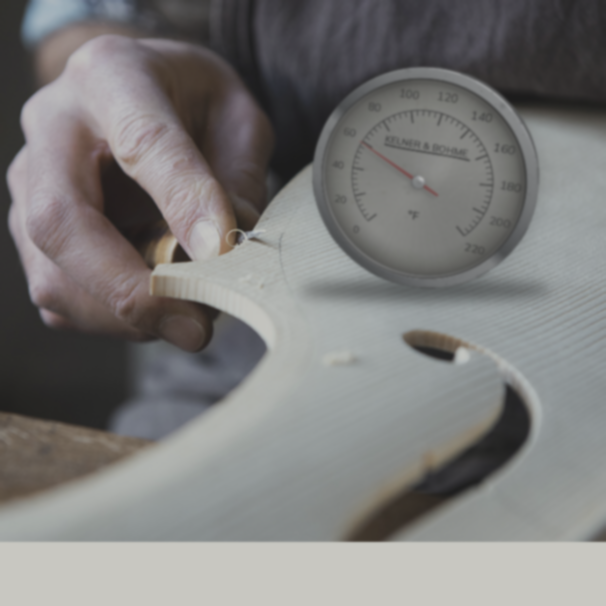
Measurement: 60 °F
